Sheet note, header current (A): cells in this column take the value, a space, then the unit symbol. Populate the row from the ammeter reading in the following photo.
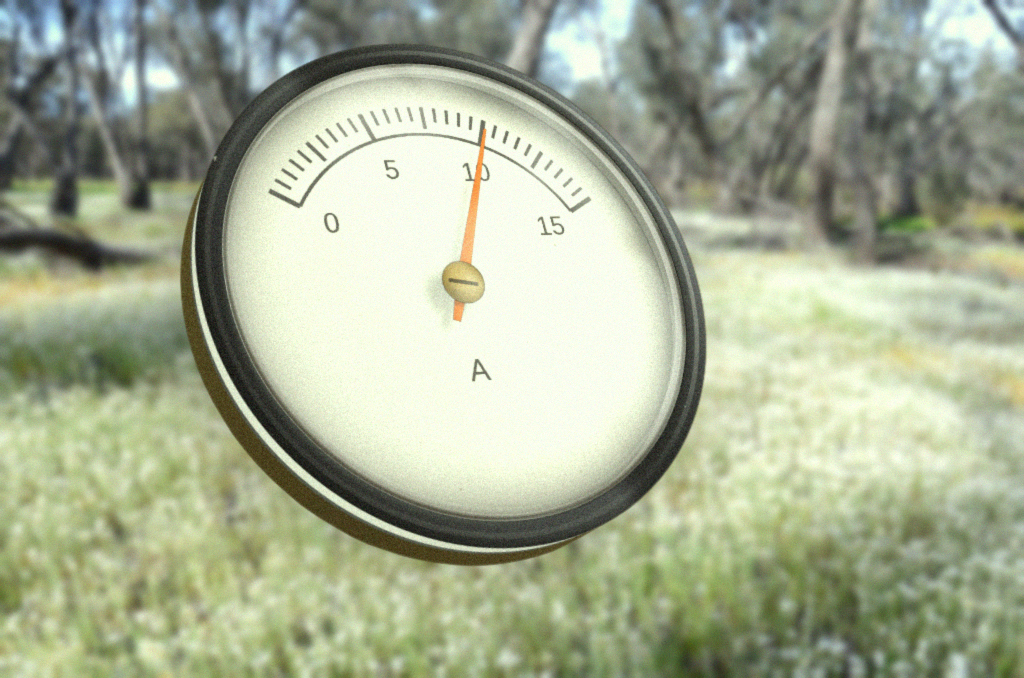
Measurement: 10 A
